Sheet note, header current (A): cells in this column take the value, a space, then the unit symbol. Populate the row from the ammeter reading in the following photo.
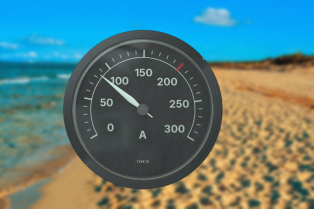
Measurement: 85 A
